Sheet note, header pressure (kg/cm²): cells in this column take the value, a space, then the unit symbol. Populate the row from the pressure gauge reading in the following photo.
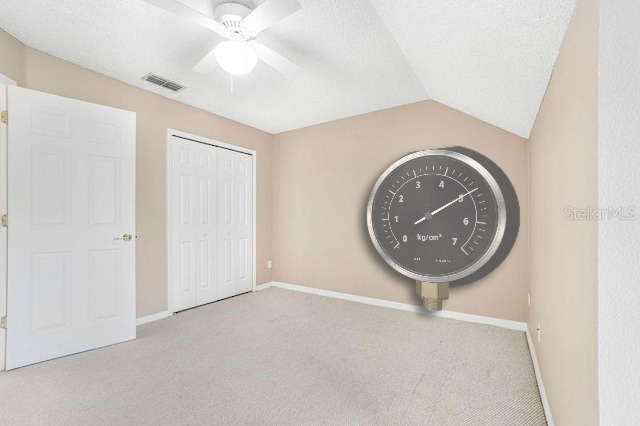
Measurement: 5 kg/cm²
